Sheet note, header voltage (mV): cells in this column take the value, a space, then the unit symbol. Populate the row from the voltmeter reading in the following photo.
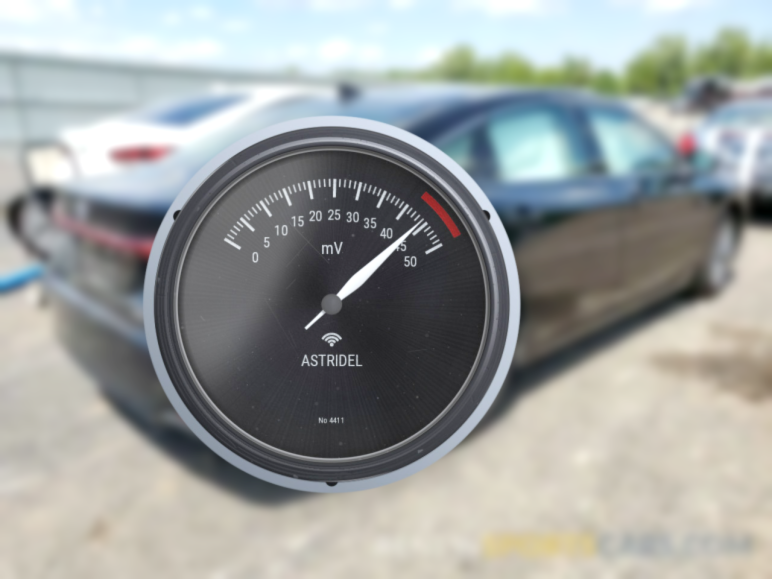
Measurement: 44 mV
